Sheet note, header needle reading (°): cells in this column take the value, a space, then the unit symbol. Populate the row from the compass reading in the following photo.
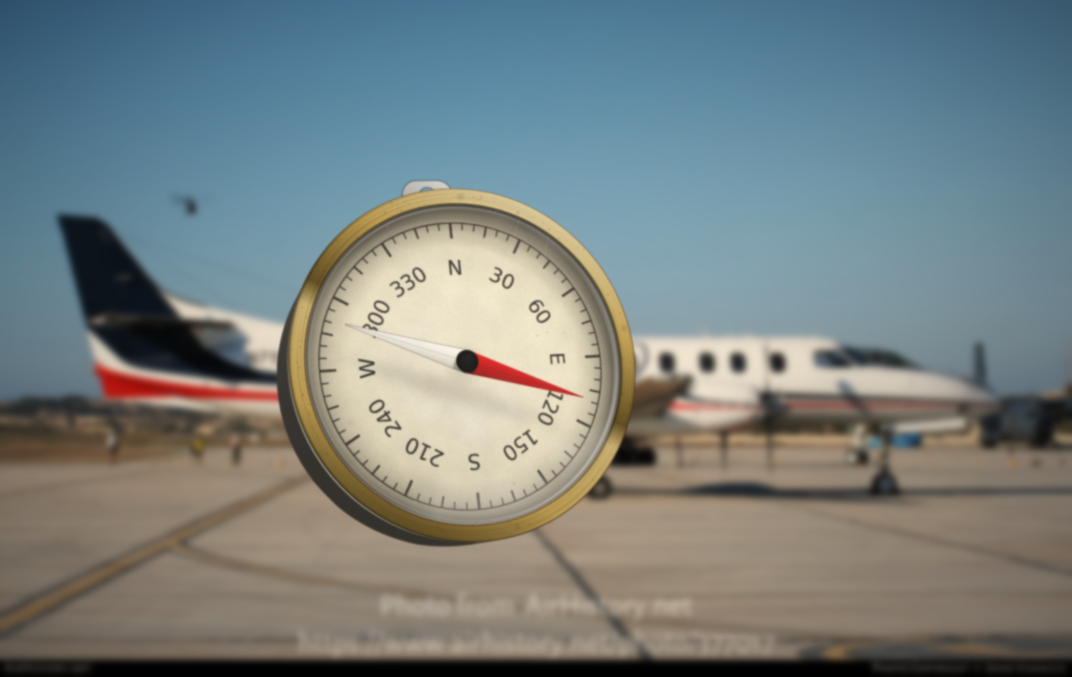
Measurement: 110 °
